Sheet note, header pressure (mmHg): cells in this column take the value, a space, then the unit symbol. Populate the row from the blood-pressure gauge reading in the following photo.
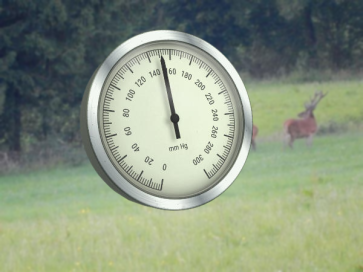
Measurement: 150 mmHg
